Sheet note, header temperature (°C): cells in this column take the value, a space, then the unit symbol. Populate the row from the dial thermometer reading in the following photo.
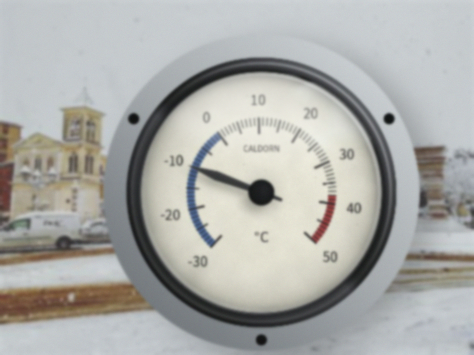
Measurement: -10 °C
